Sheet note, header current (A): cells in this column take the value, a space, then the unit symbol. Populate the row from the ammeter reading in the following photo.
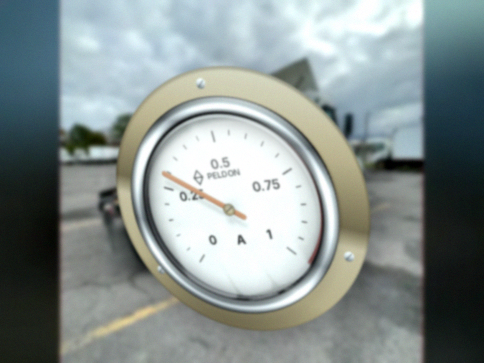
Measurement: 0.3 A
